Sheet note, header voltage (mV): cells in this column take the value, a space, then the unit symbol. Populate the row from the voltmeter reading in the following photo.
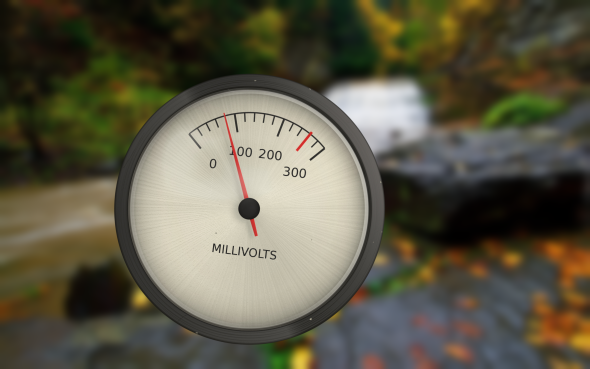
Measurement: 80 mV
